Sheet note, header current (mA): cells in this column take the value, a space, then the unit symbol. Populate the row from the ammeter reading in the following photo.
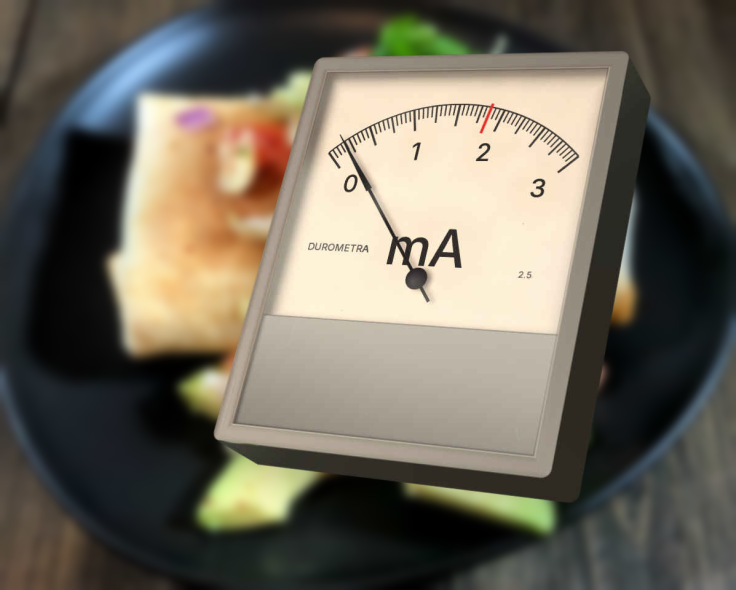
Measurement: 0.2 mA
